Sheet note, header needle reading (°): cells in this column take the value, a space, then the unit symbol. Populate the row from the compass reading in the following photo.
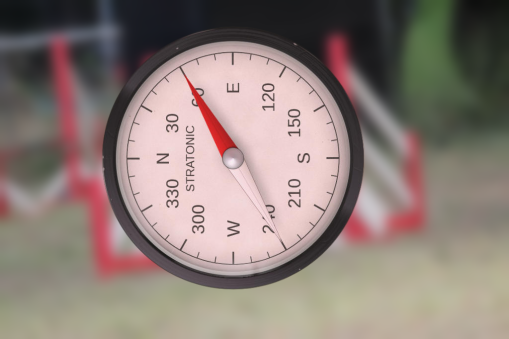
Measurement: 60 °
